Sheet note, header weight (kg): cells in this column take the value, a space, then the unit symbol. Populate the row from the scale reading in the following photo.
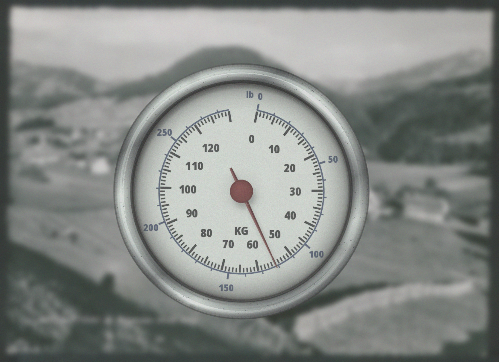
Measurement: 55 kg
